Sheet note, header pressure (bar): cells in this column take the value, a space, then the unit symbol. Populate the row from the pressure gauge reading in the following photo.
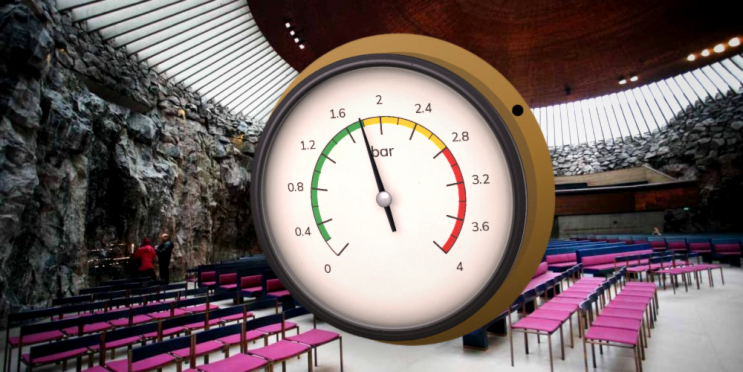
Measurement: 1.8 bar
